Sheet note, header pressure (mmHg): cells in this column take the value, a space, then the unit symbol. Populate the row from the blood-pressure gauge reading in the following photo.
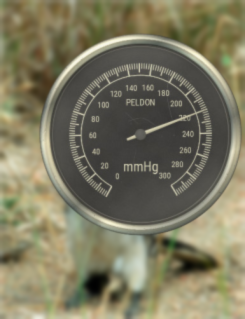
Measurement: 220 mmHg
